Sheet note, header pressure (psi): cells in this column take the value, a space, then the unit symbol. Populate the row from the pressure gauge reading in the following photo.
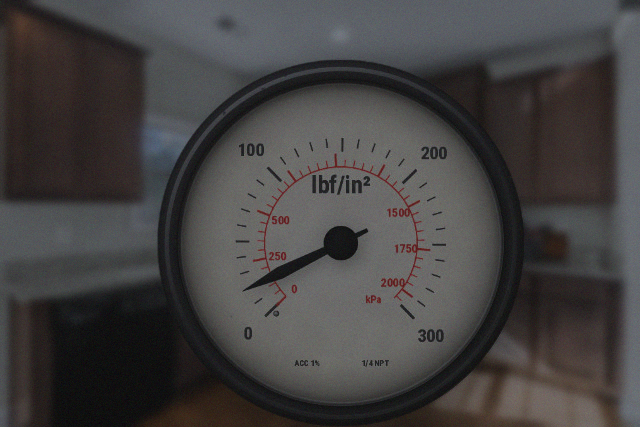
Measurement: 20 psi
